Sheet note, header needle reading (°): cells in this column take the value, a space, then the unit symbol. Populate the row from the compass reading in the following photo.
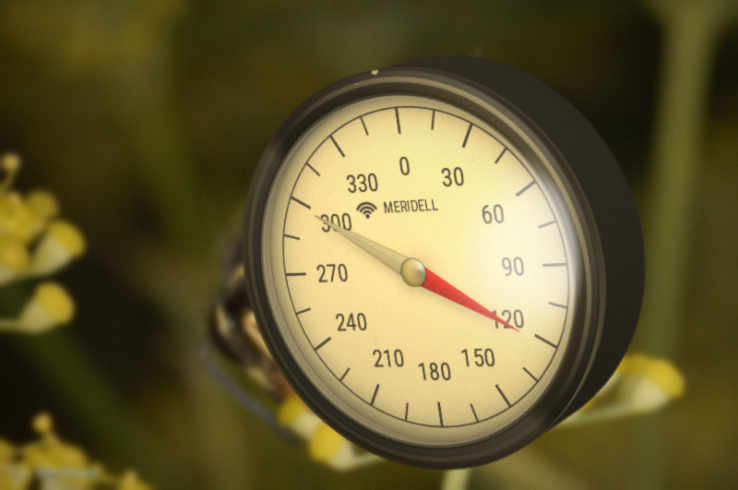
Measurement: 120 °
